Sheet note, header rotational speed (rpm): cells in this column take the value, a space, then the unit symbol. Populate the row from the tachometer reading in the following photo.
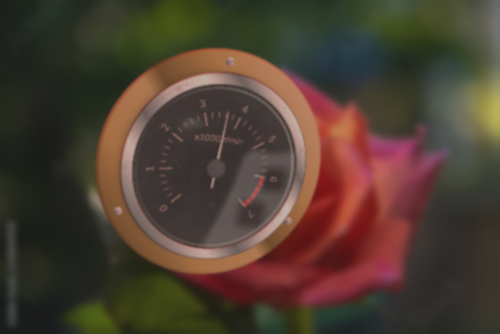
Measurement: 3600 rpm
